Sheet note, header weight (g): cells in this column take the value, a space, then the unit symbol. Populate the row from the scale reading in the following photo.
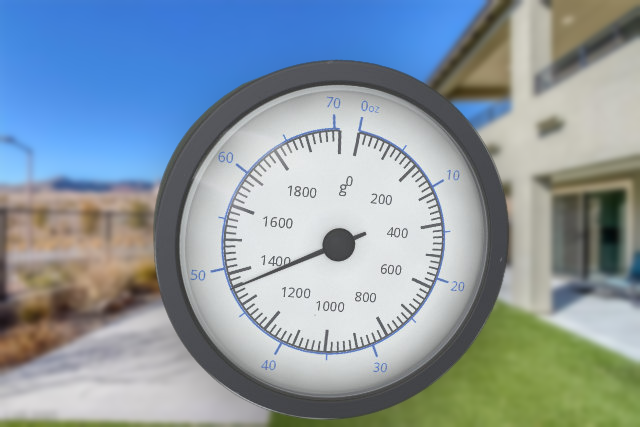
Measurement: 1360 g
